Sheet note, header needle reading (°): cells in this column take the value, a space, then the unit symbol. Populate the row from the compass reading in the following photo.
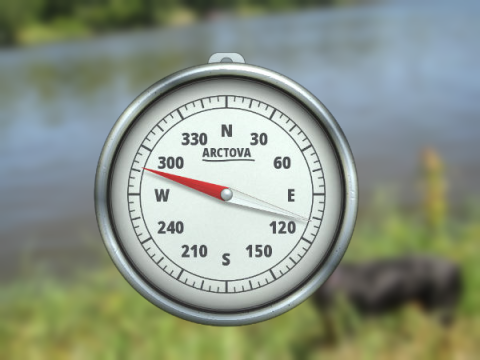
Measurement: 287.5 °
